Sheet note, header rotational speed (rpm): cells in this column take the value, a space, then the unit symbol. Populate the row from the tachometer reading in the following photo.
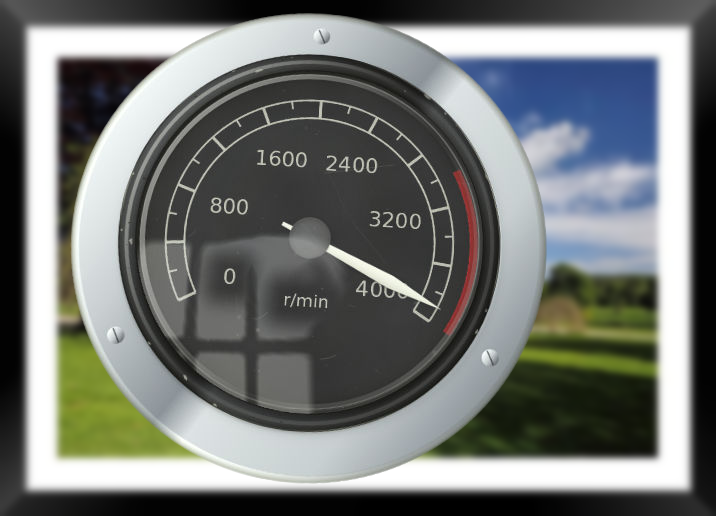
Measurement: 3900 rpm
